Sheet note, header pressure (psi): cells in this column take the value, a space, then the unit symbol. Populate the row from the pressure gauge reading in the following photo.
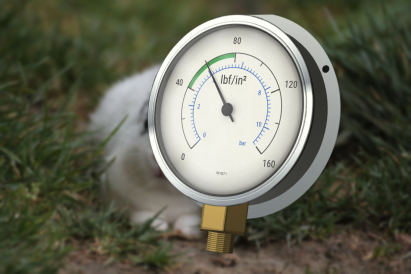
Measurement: 60 psi
